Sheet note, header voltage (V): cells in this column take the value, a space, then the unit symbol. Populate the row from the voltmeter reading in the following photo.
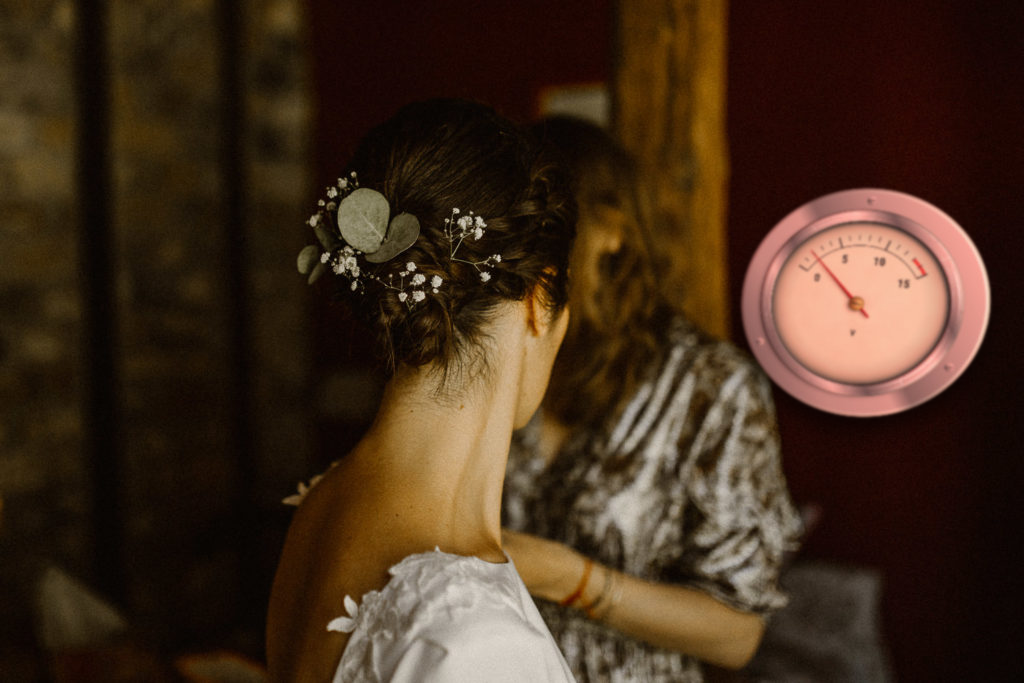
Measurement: 2 V
